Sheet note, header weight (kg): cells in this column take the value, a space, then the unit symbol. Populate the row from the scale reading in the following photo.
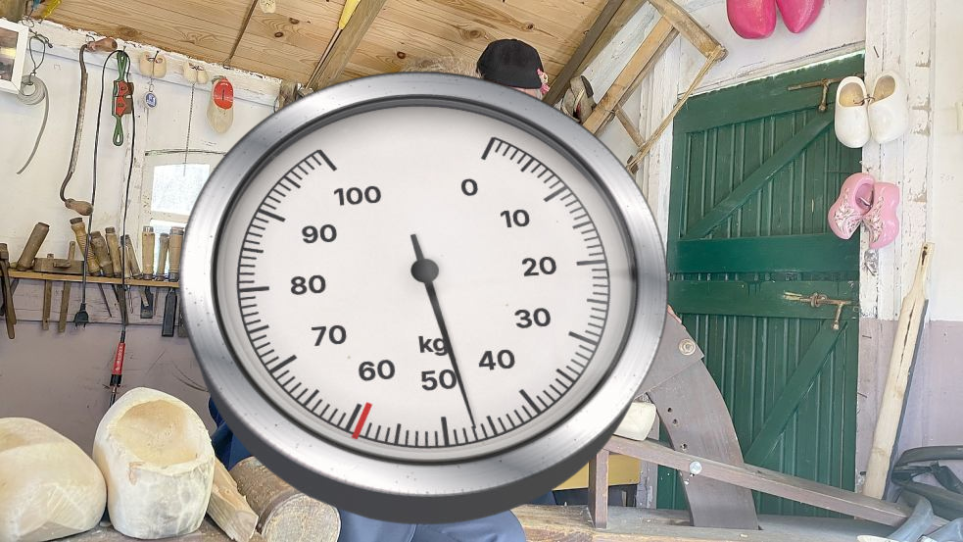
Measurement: 47 kg
